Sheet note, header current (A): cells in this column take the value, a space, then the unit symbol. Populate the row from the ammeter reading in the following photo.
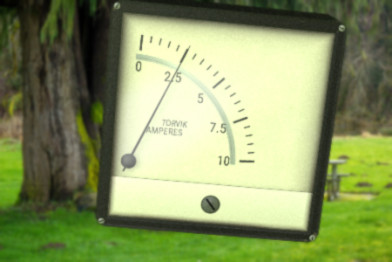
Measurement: 2.5 A
